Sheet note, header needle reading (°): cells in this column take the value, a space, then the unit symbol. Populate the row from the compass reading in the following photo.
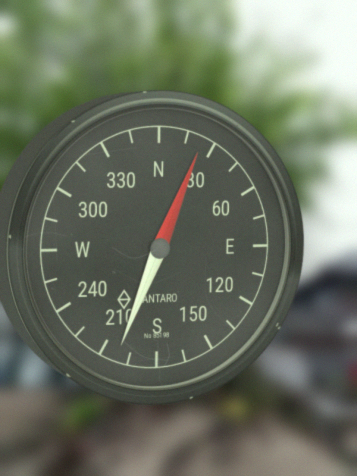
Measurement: 22.5 °
